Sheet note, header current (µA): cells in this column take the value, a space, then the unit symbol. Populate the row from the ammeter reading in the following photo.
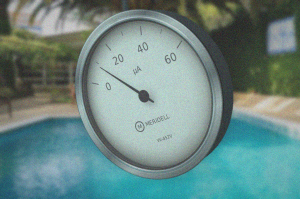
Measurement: 10 µA
